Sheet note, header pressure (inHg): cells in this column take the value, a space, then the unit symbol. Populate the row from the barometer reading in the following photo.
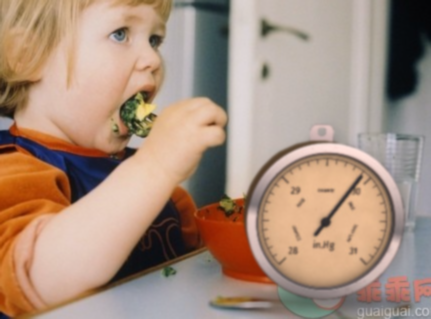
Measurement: 29.9 inHg
